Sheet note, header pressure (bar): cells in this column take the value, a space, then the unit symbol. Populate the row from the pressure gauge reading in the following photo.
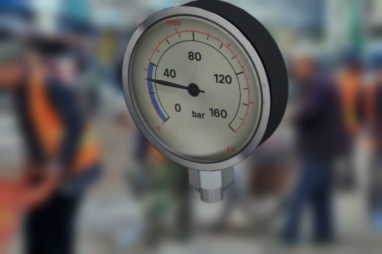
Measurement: 30 bar
